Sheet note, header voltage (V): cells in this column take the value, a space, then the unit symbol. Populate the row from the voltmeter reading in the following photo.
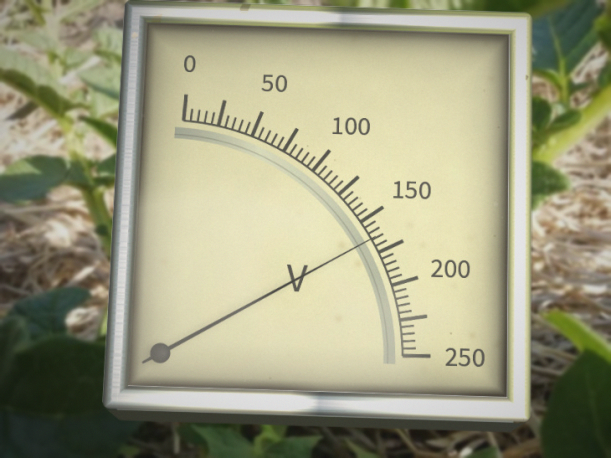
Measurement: 165 V
